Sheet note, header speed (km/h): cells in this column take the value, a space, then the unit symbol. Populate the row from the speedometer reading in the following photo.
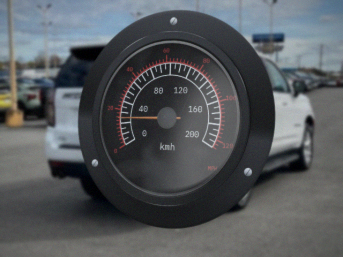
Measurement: 25 km/h
